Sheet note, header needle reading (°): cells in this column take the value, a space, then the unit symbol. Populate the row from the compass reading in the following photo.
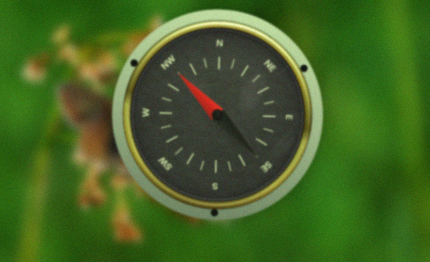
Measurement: 315 °
